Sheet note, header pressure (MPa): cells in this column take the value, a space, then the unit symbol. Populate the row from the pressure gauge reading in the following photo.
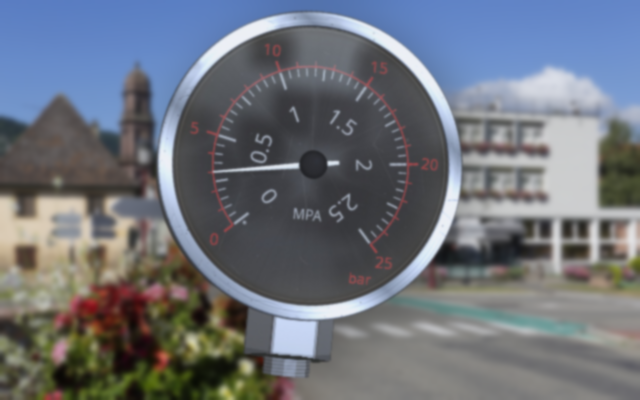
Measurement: 0.3 MPa
